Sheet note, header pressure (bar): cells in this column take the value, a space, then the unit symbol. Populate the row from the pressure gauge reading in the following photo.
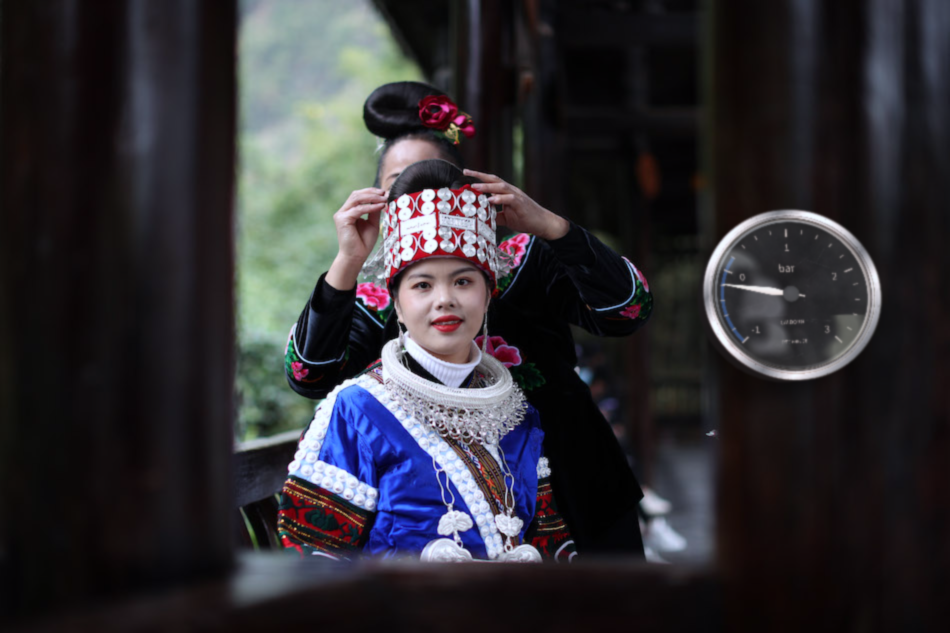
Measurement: -0.2 bar
